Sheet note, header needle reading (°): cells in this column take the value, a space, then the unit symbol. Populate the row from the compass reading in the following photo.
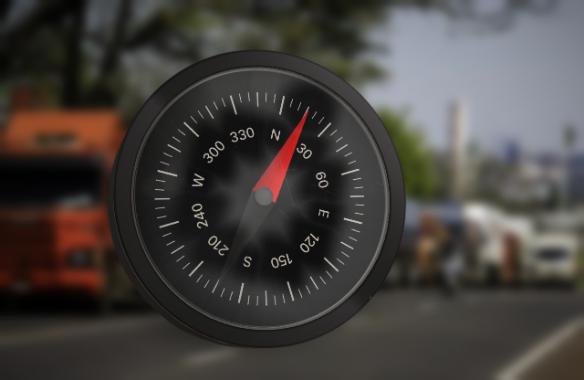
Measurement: 15 °
